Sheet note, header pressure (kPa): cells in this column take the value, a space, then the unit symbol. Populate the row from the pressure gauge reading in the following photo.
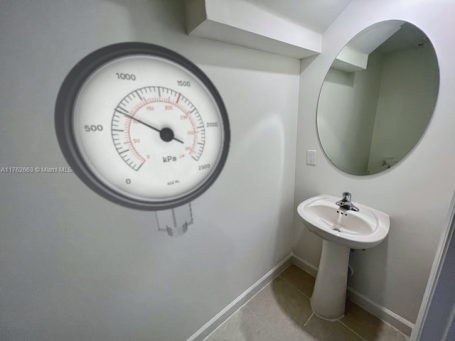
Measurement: 700 kPa
